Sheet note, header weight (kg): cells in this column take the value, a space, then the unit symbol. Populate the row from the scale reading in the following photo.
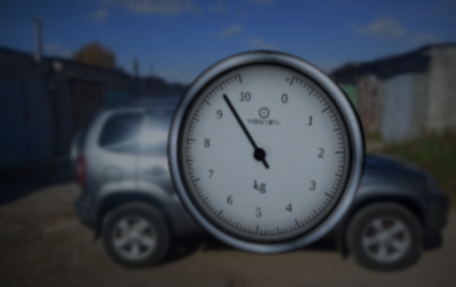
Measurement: 9.5 kg
